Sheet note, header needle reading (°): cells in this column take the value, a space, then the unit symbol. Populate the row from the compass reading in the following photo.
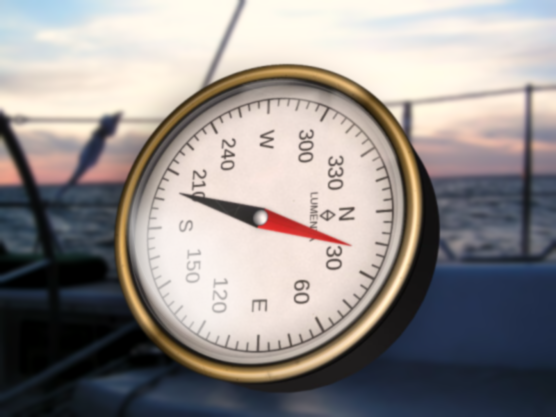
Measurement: 20 °
